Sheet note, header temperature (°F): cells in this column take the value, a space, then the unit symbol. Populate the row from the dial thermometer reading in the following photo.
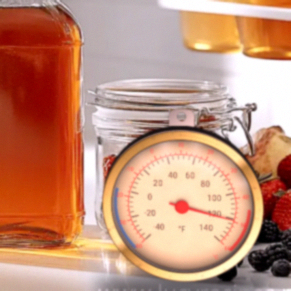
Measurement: 120 °F
